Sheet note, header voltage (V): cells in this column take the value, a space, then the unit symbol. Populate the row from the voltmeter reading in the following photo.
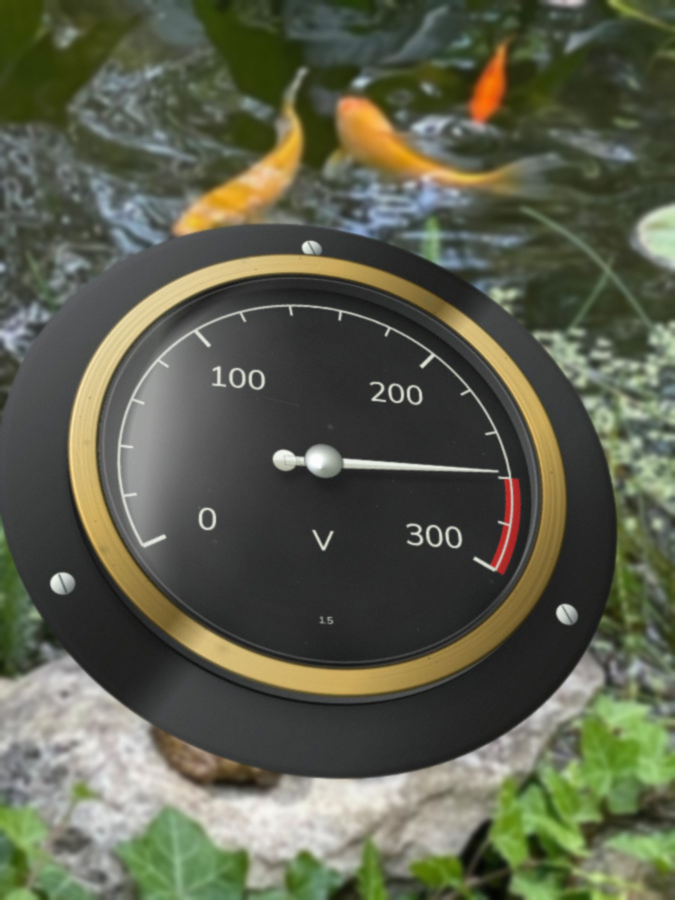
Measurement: 260 V
